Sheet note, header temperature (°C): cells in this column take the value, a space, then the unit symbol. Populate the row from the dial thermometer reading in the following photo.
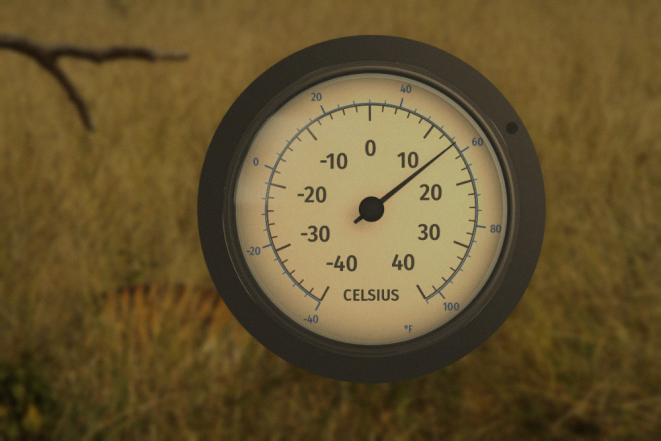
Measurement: 14 °C
